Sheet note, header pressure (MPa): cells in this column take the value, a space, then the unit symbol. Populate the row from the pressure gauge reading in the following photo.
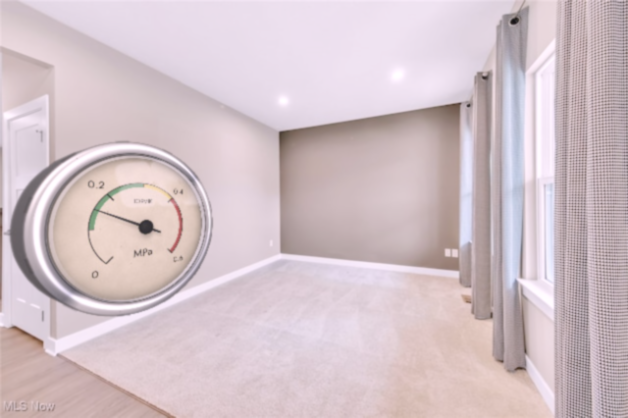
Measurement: 0.15 MPa
